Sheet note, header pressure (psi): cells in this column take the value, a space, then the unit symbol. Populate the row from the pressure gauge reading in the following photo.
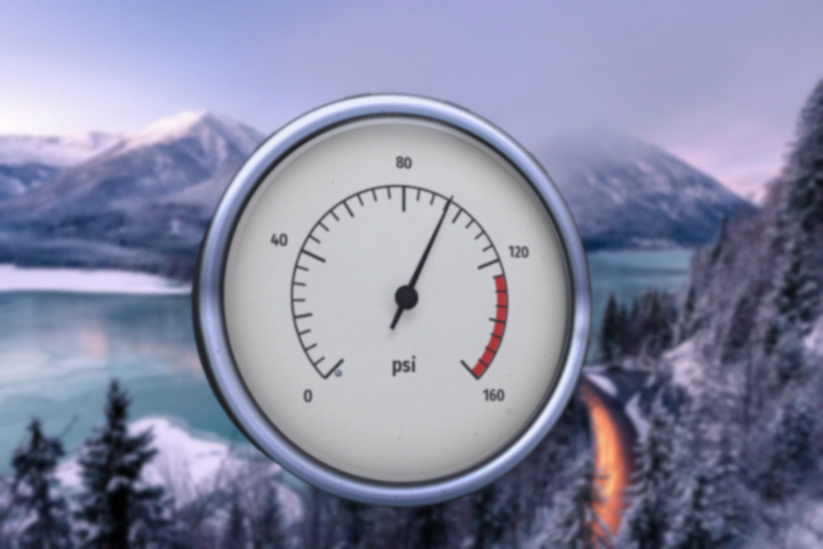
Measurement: 95 psi
